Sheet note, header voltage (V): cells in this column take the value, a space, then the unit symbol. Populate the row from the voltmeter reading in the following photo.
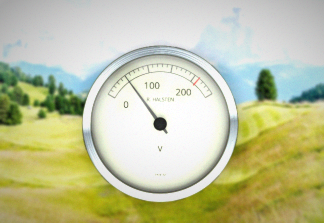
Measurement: 50 V
